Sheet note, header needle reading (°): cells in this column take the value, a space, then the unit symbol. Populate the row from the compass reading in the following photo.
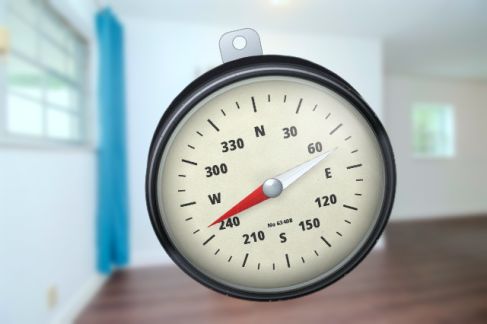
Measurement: 250 °
